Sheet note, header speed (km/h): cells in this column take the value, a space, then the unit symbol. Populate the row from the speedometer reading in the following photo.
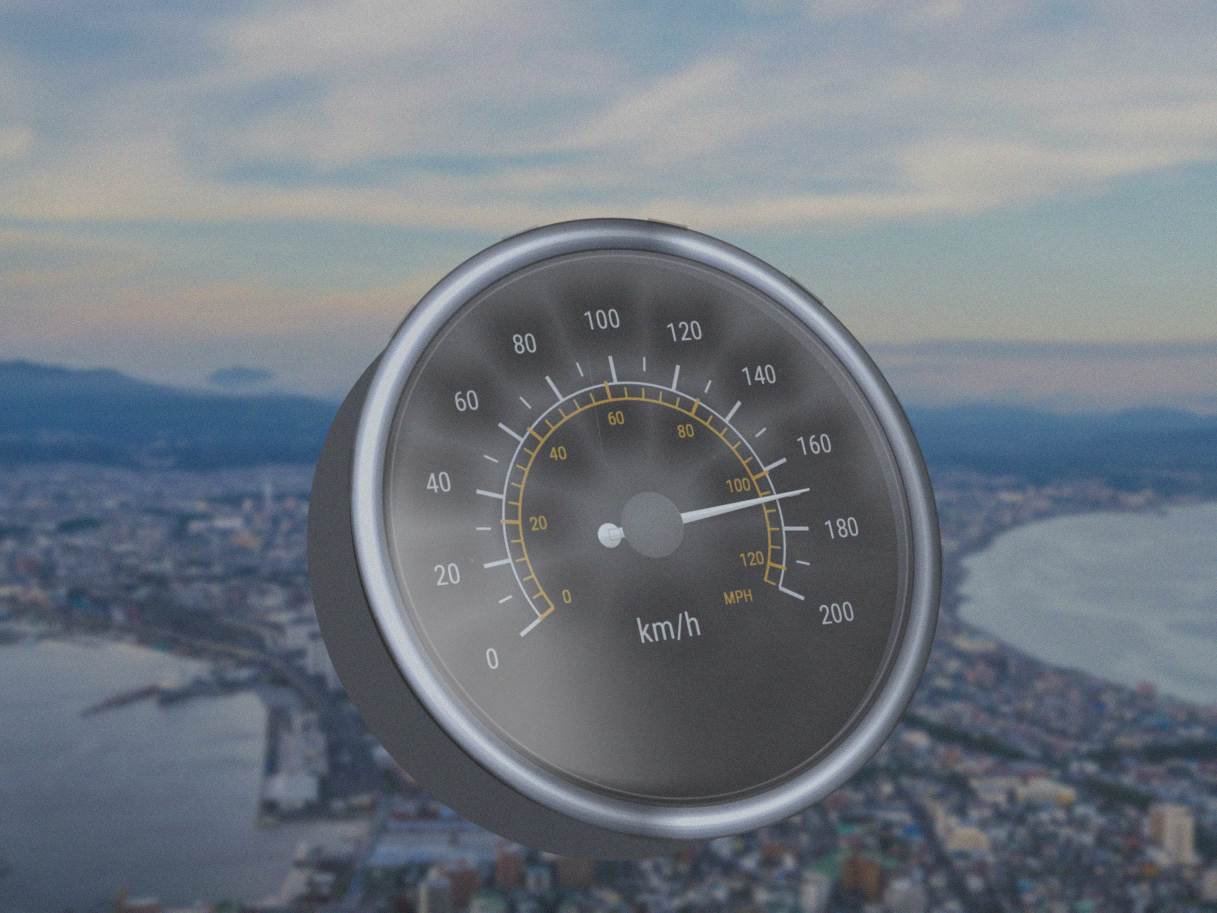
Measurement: 170 km/h
